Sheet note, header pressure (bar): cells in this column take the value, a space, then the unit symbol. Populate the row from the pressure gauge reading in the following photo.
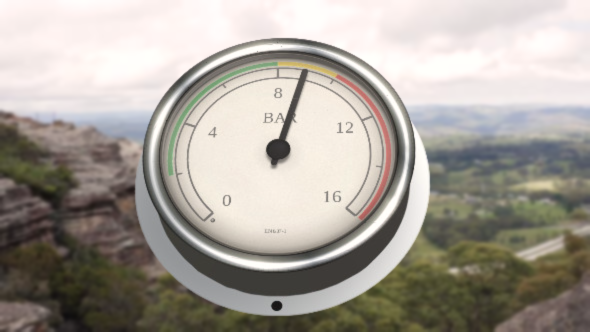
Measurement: 9 bar
